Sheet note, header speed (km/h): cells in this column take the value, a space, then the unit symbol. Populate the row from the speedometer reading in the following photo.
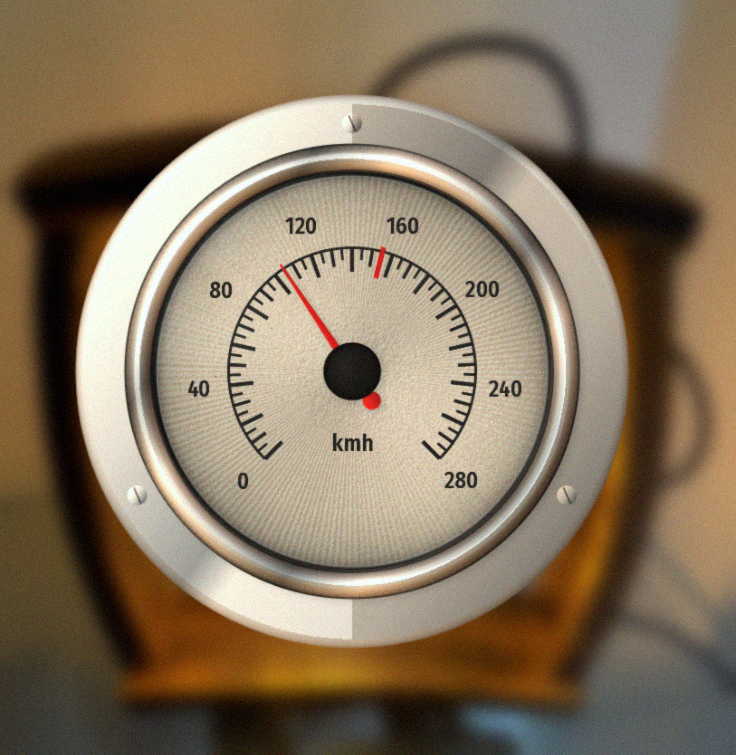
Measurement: 105 km/h
